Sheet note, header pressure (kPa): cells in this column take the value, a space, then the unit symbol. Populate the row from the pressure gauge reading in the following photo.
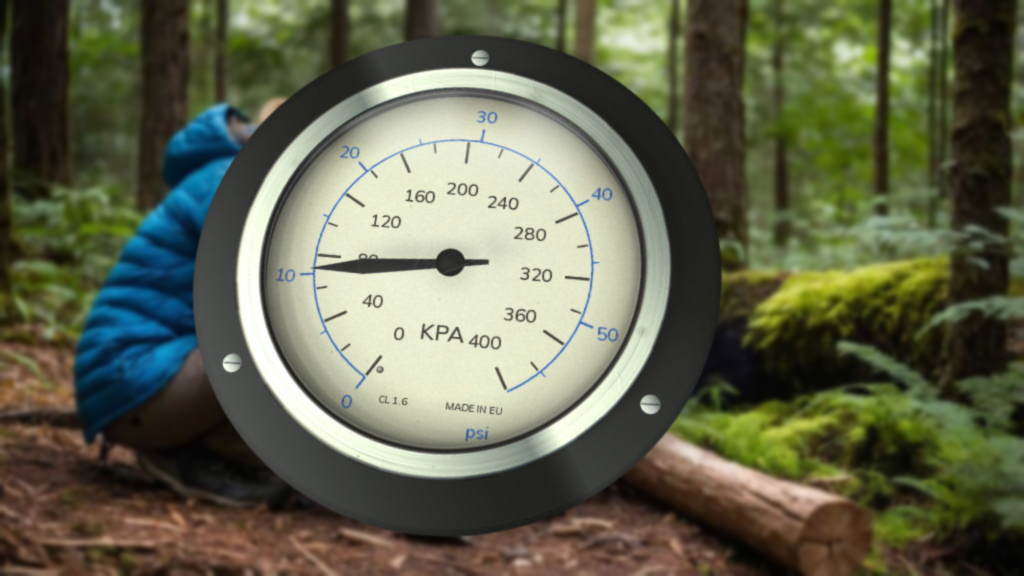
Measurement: 70 kPa
